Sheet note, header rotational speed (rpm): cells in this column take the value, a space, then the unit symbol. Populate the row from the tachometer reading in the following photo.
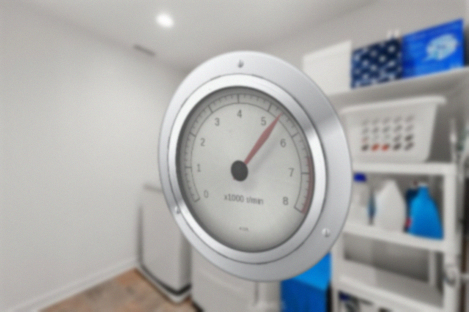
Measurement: 5400 rpm
